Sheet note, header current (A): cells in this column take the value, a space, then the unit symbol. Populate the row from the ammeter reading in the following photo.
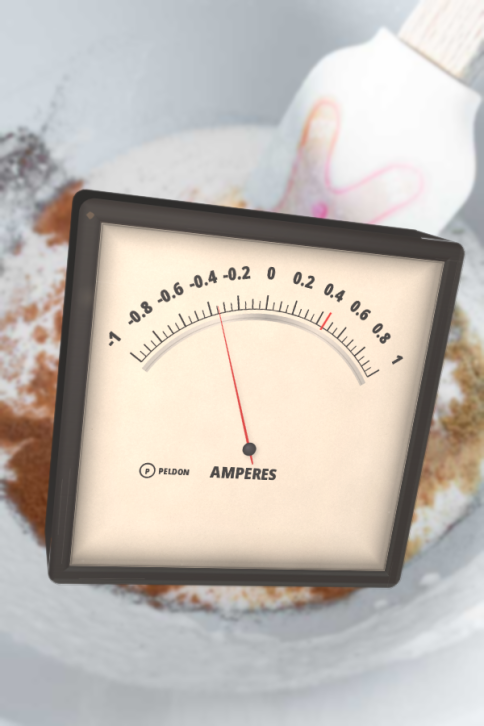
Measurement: -0.35 A
